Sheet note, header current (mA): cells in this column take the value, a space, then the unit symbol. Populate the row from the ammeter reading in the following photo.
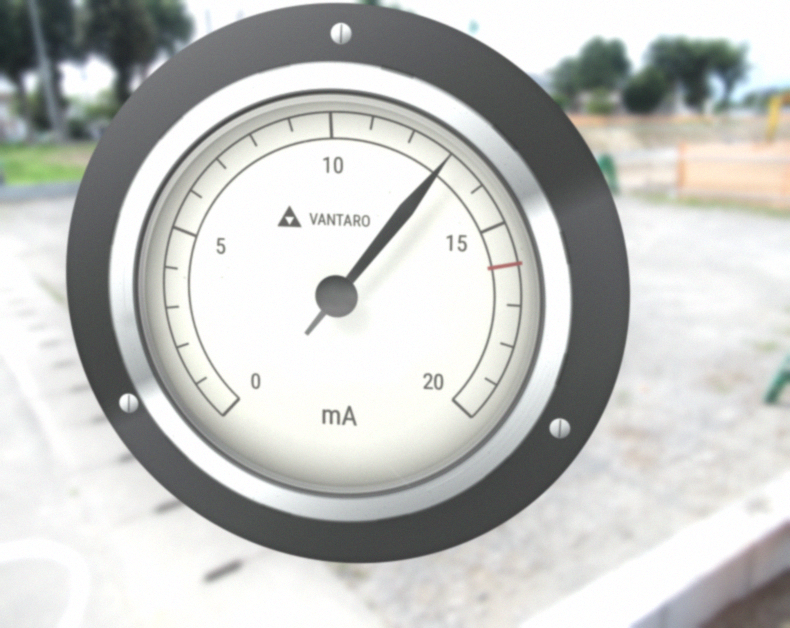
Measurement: 13 mA
